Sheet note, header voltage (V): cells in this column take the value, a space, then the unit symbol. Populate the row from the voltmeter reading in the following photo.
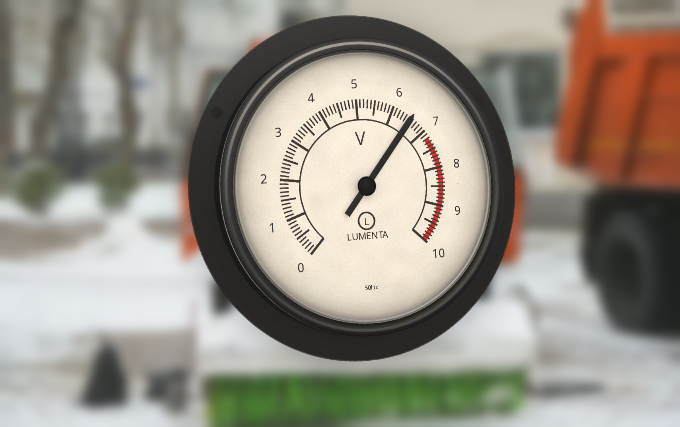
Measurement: 6.5 V
